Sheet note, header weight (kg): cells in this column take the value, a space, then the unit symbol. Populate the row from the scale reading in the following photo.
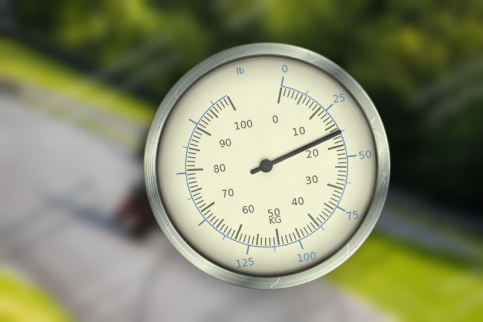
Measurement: 17 kg
